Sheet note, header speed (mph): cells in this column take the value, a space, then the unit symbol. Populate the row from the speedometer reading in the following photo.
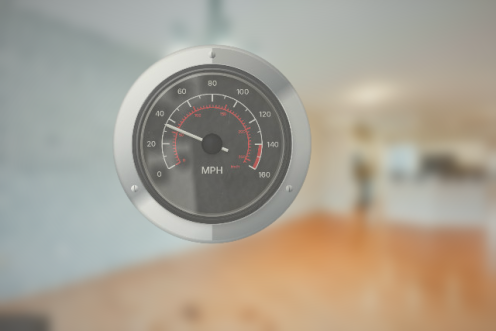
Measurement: 35 mph
